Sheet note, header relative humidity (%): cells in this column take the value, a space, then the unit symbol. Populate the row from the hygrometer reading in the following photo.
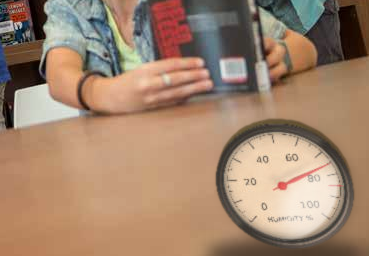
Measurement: 75 %
